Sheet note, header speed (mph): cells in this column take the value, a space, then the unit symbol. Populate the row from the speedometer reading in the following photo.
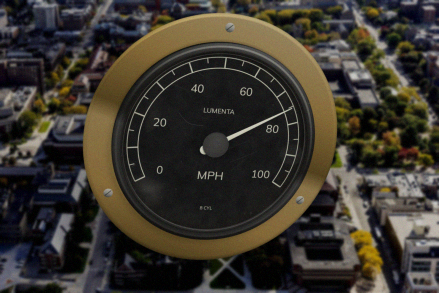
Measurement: 75 mph
